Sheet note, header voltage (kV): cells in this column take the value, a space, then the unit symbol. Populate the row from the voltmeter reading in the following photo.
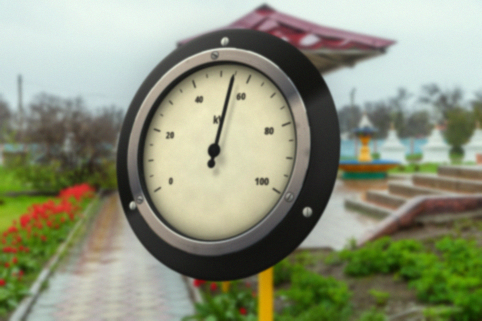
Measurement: 55 kV
